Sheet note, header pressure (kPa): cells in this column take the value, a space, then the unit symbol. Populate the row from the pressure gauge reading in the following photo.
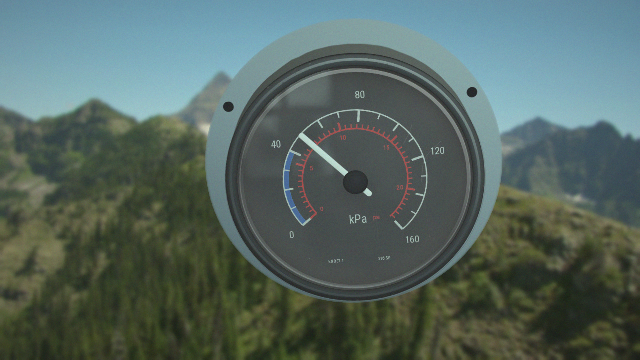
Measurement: 50 kPa
